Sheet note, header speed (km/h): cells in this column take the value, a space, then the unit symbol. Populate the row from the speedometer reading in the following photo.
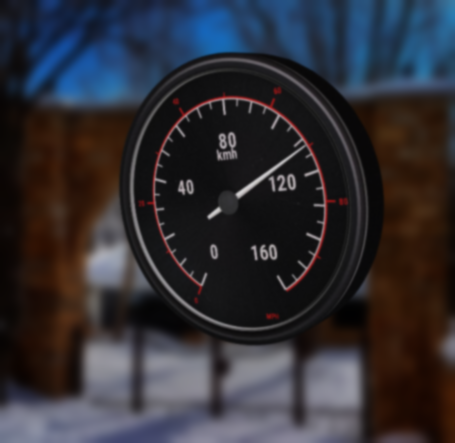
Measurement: 112.5 km/h
